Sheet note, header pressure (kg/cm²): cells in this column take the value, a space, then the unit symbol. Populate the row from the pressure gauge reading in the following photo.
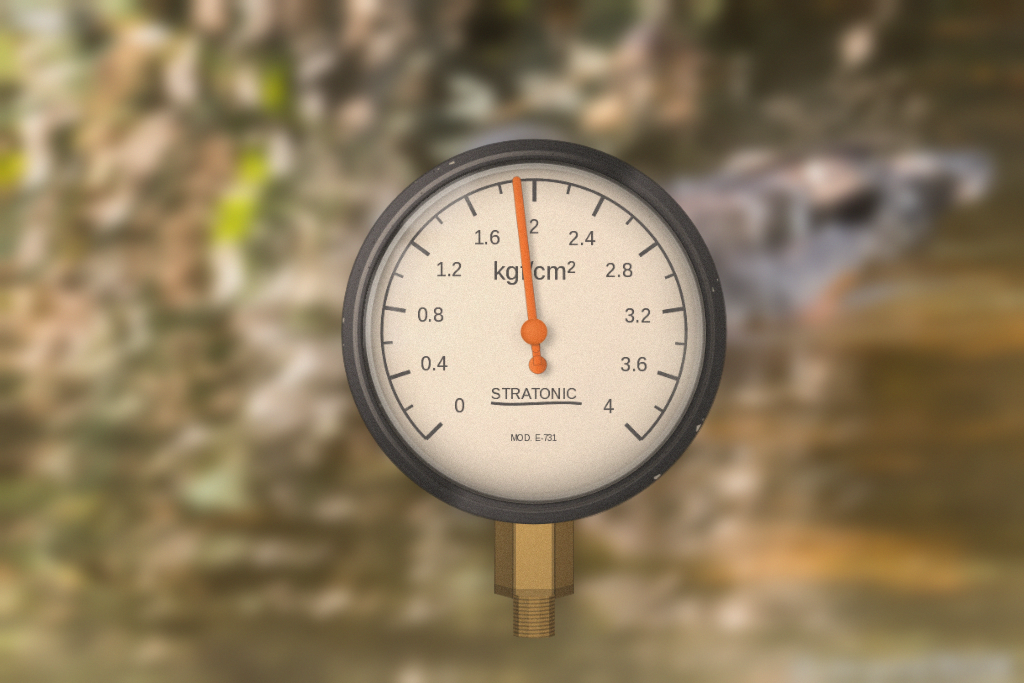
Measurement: 1.9 kg/cm²
